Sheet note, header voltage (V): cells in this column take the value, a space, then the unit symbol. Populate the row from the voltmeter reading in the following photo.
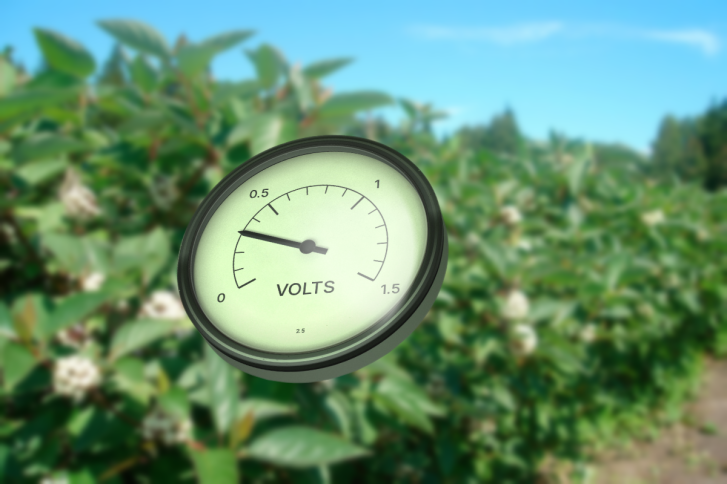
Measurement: 0.3 V
